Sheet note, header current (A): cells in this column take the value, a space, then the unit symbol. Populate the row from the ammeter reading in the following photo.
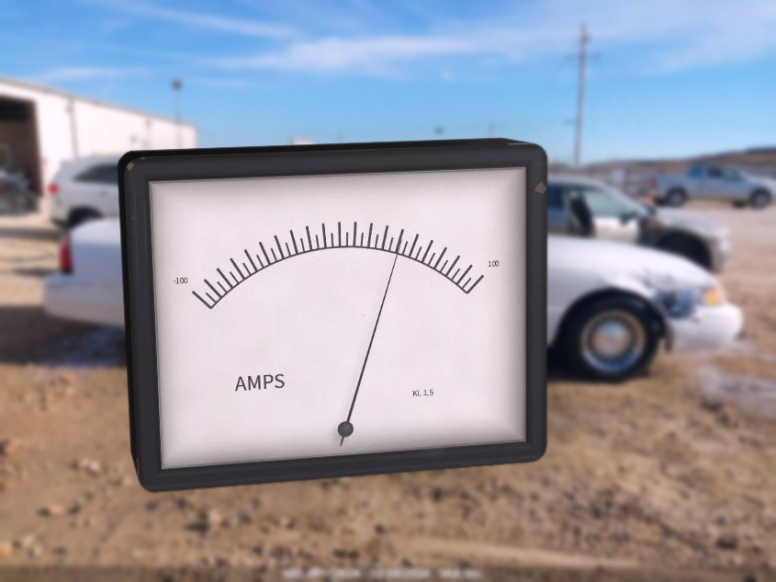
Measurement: 40 A
